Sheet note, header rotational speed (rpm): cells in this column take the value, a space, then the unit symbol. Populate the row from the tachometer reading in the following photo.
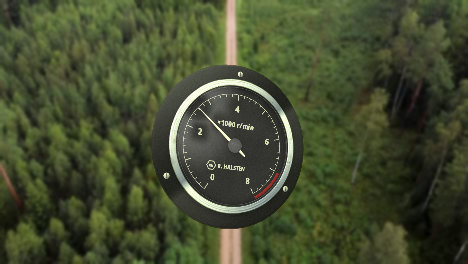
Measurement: 2600 rpm
